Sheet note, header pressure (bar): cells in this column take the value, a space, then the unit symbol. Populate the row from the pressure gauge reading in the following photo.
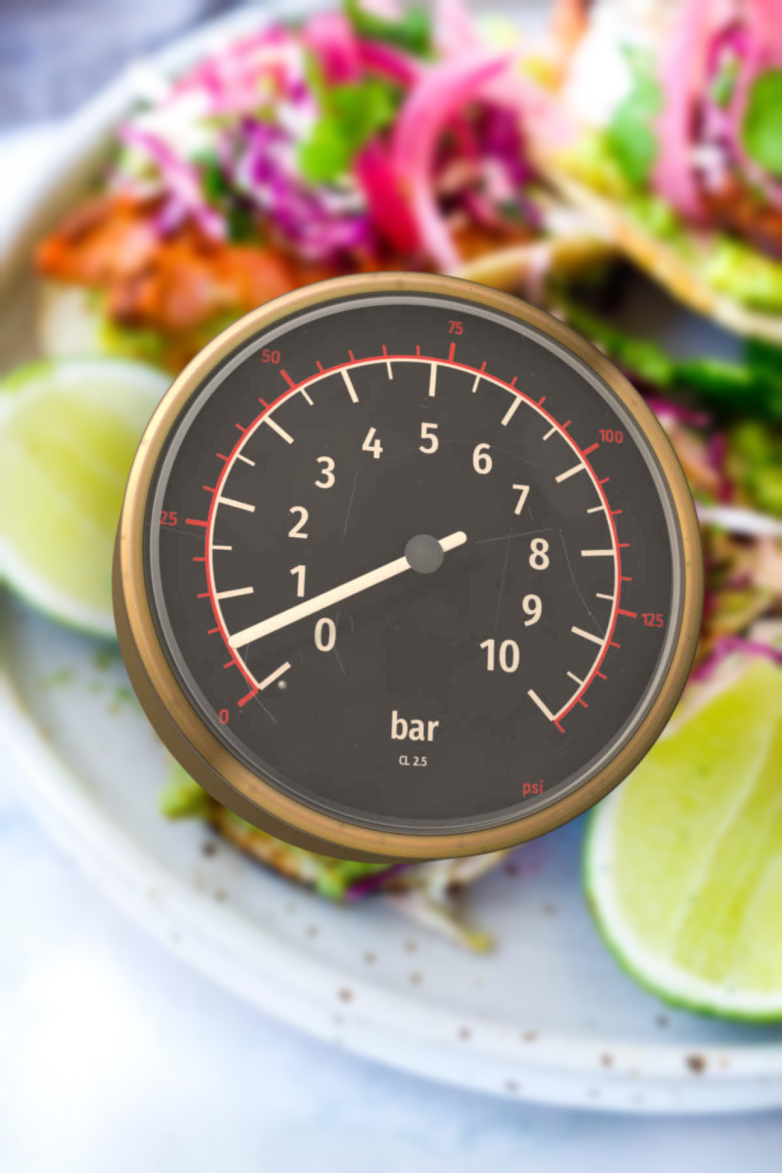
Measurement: 0.5 bar
